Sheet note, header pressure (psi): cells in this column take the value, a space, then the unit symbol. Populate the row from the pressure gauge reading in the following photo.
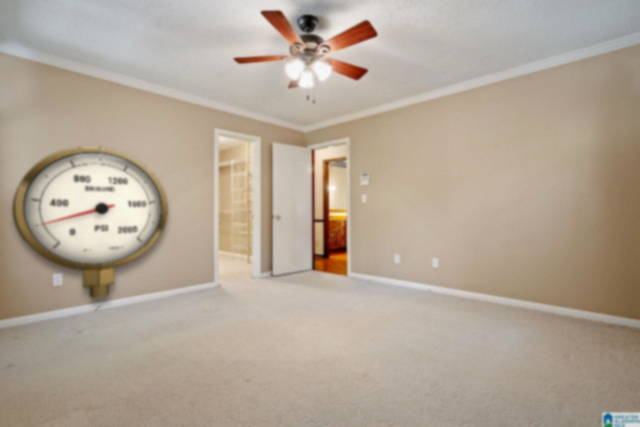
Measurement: 200 psi
